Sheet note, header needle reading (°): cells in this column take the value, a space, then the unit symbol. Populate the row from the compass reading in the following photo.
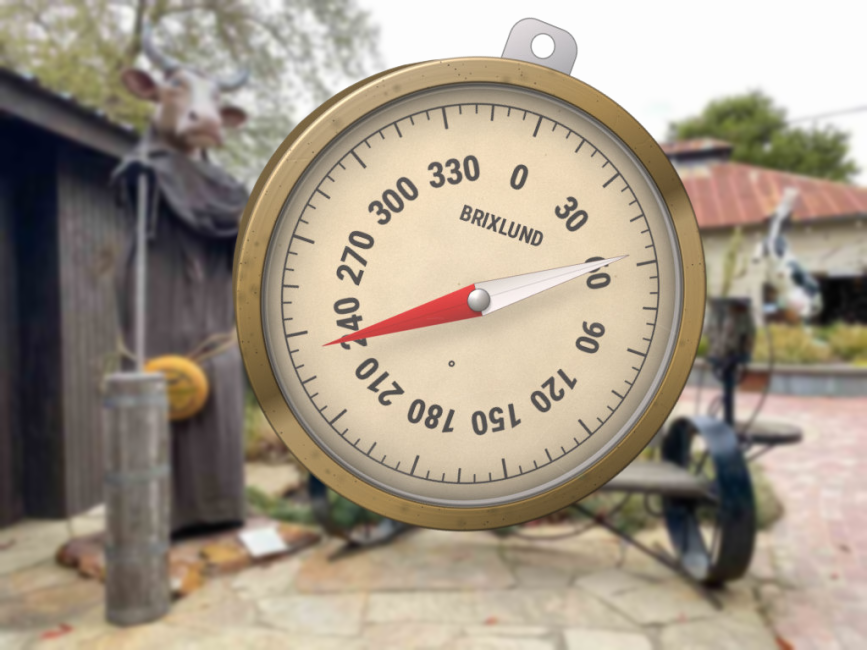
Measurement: 235 °
